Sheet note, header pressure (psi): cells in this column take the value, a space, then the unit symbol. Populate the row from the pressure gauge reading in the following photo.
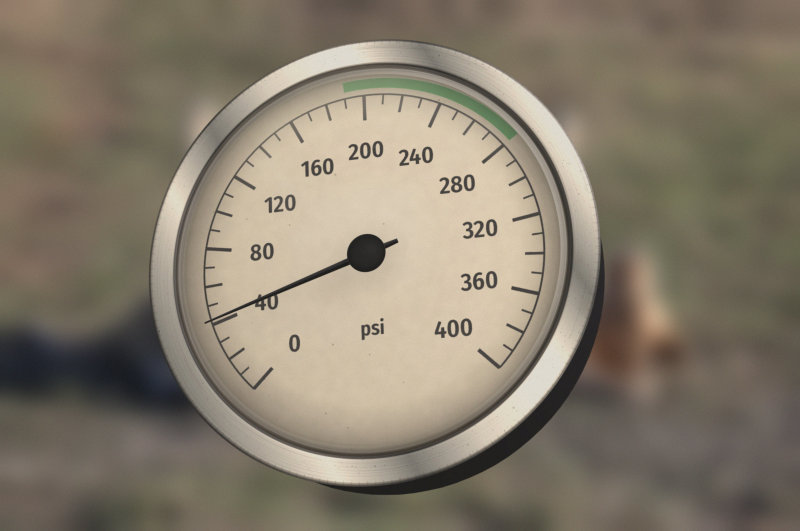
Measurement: 40 psi
